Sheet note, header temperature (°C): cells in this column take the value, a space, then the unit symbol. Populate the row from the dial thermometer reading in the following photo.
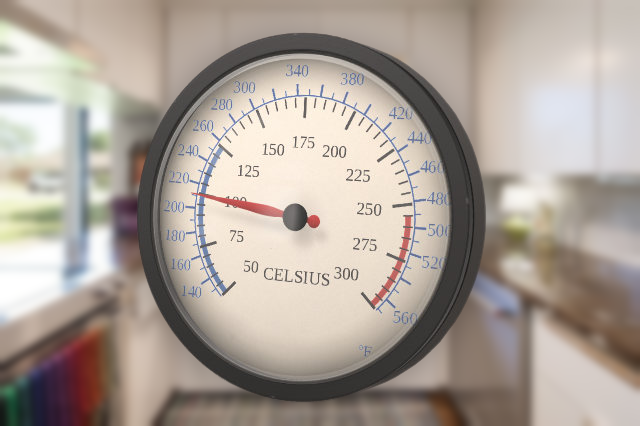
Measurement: 100 °C
